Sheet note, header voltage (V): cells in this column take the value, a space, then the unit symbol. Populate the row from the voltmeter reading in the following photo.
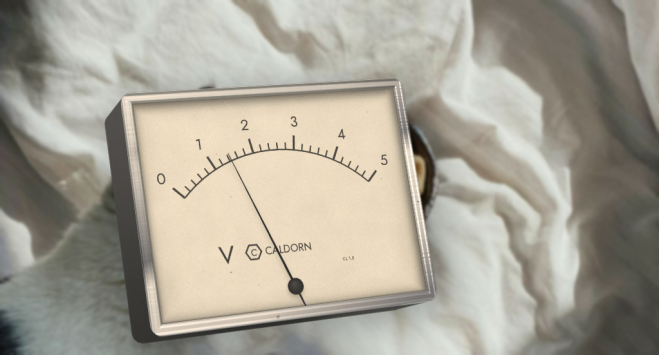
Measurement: 1.4 V
